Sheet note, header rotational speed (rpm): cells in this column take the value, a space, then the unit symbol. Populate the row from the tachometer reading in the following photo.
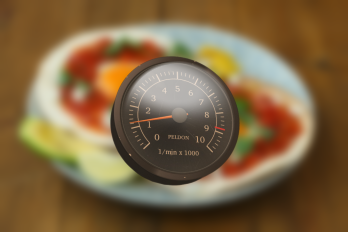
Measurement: 1200 rpm
